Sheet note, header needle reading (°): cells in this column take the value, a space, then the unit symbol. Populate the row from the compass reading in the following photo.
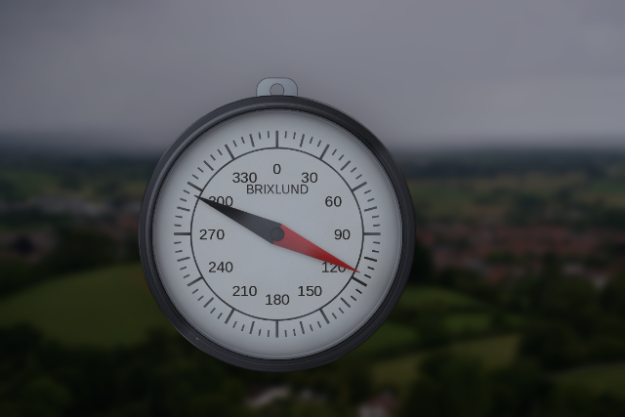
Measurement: 115 °
